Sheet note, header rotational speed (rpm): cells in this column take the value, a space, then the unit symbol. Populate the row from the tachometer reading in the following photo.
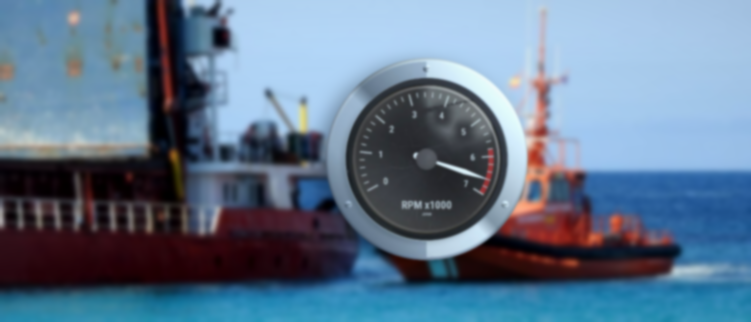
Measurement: 6600 rpm
